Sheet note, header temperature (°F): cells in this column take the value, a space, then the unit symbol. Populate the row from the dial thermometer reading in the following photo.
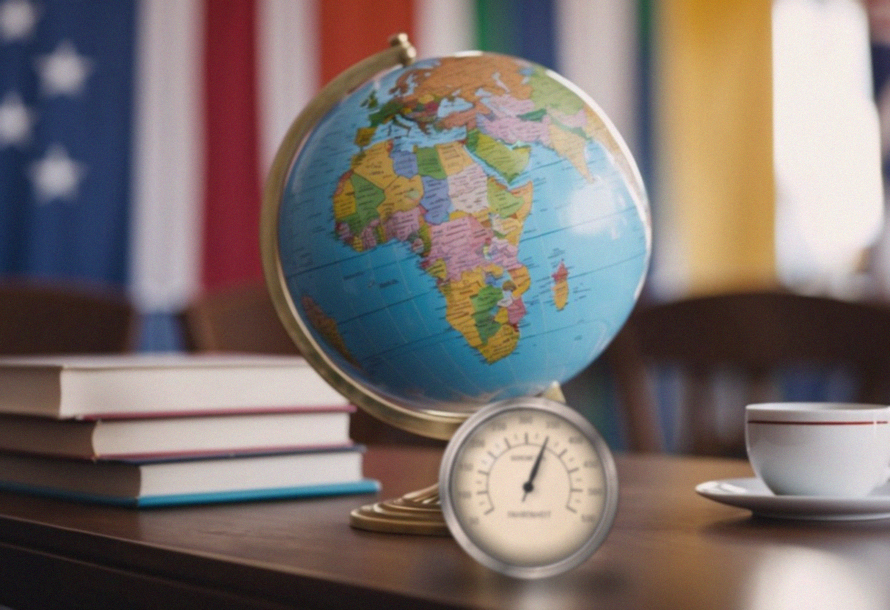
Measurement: 350 °F
